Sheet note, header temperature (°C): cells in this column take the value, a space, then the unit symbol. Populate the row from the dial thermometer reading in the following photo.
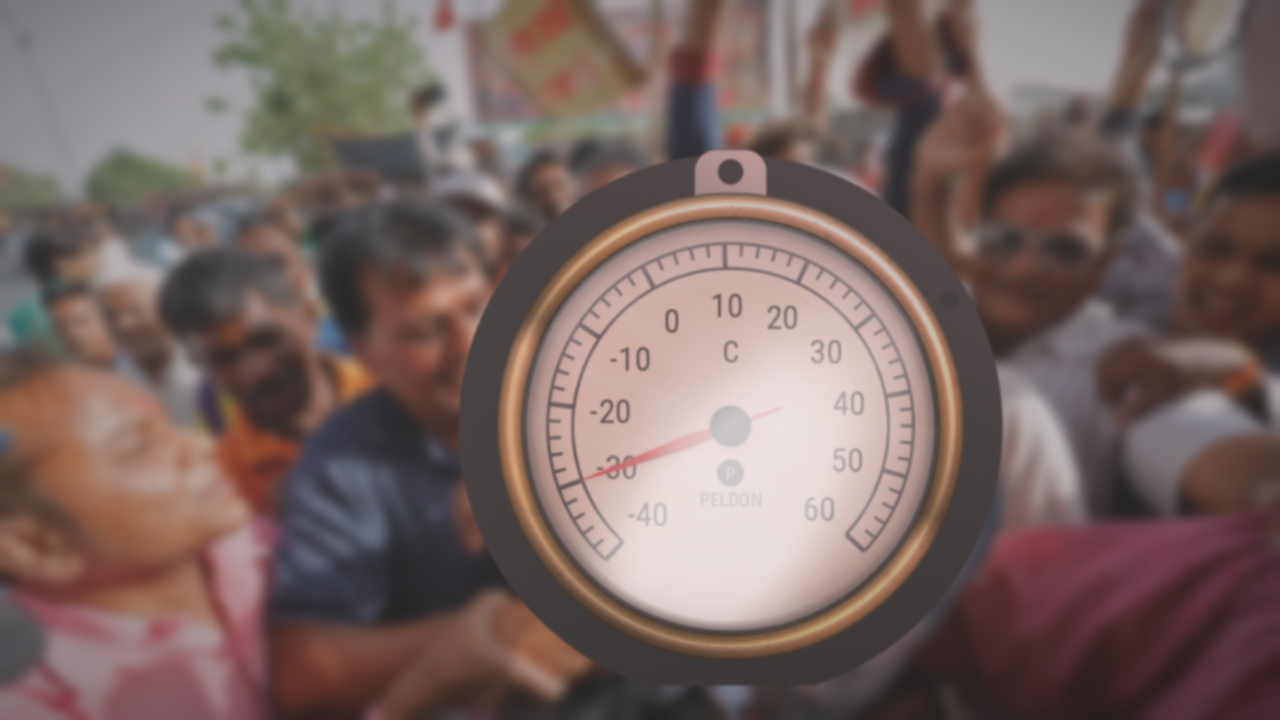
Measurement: -30 °C
